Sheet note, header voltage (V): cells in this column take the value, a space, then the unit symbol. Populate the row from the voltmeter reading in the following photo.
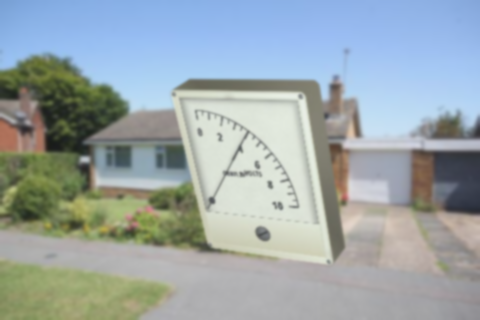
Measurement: 4 V
